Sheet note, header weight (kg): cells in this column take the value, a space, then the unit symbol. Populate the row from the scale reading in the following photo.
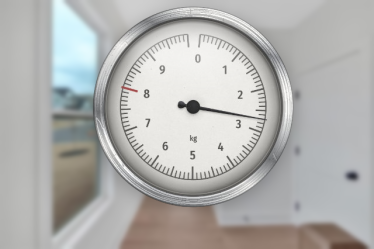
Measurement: 2.7 kg
